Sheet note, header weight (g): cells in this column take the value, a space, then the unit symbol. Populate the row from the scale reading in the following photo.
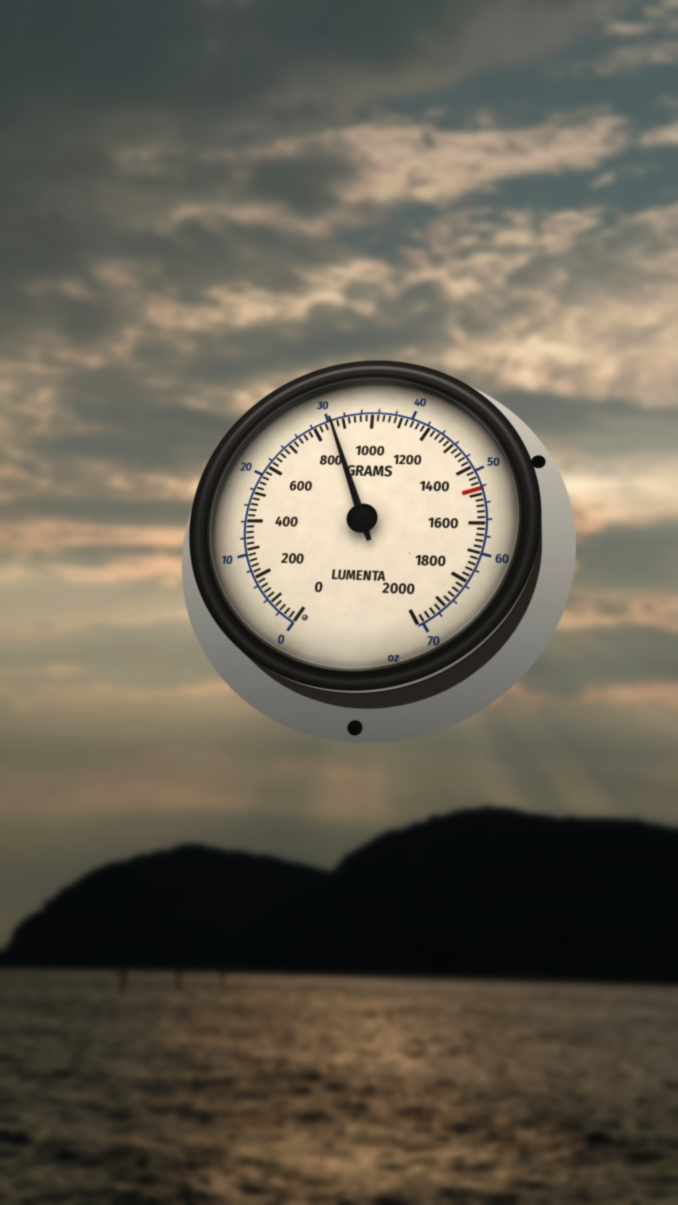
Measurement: 860 g
